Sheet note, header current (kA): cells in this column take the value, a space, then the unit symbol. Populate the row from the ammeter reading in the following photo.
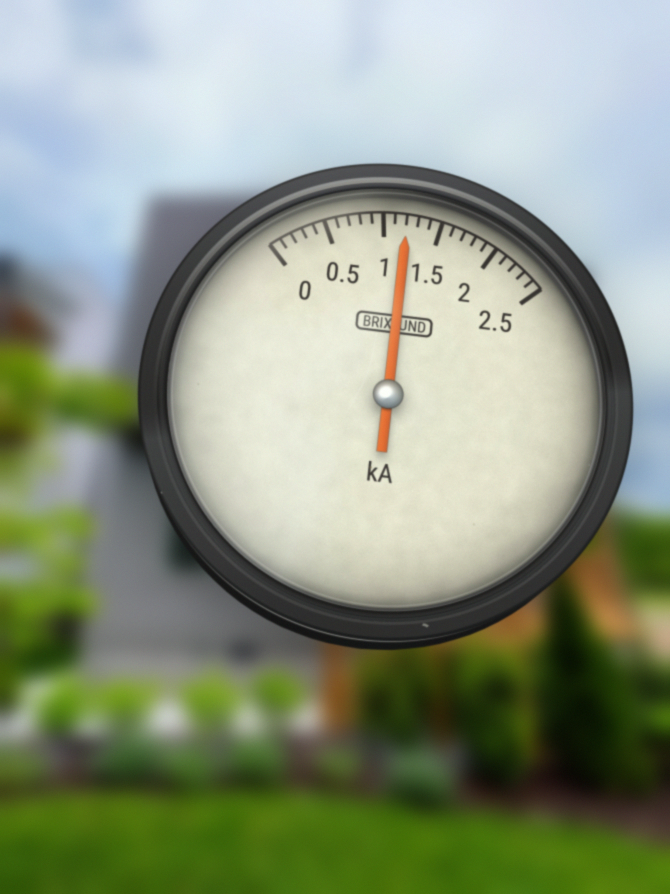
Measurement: 1.2 kA
